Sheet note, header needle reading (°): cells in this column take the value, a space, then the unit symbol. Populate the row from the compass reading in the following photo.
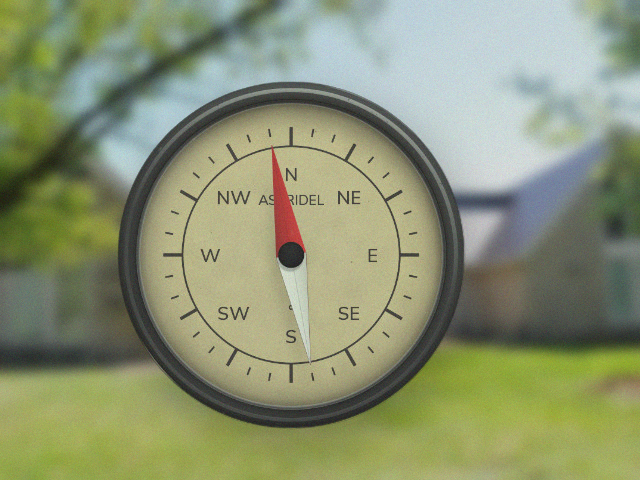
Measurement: 350 °
